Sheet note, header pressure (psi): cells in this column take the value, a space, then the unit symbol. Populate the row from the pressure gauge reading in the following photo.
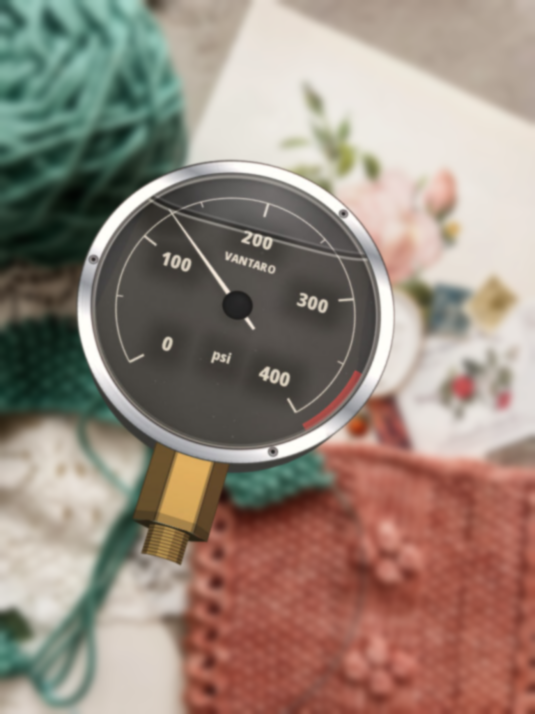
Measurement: 125 psi
